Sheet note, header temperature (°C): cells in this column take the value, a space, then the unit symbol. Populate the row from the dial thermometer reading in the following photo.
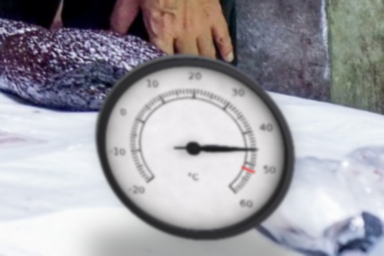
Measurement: 45 °C
